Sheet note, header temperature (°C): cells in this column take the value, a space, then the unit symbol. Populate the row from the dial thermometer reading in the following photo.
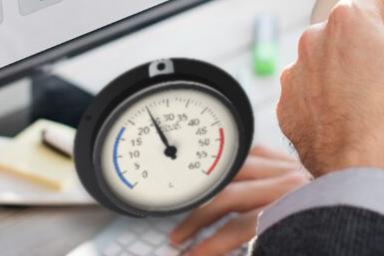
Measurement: 25 °C
